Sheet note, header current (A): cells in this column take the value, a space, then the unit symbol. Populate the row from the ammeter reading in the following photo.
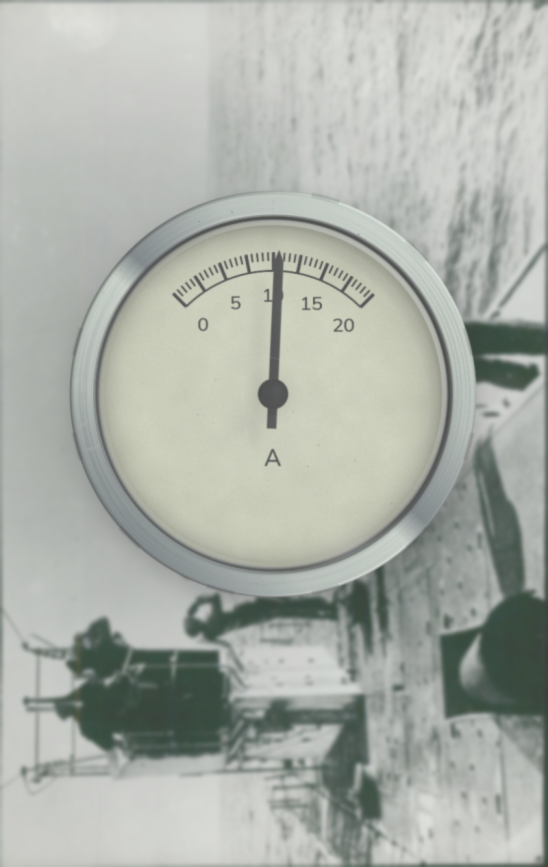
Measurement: 10.5 A
